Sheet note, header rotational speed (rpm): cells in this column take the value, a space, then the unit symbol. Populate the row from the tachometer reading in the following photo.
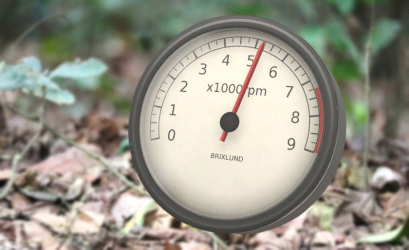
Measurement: 5250 rpm
